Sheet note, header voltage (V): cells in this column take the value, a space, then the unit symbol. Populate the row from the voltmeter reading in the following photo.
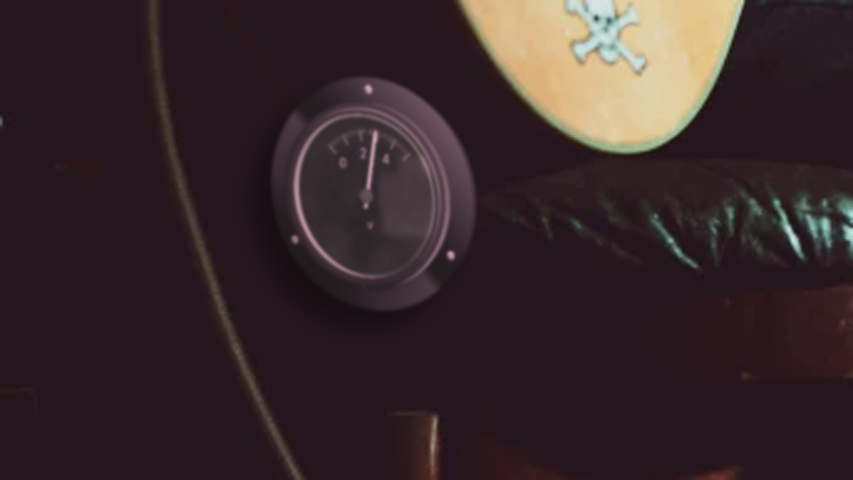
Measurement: 3 V
